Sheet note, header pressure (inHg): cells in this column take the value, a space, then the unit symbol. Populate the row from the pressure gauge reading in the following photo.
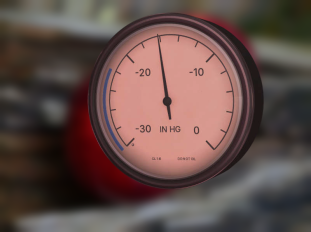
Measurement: -16 inHg
